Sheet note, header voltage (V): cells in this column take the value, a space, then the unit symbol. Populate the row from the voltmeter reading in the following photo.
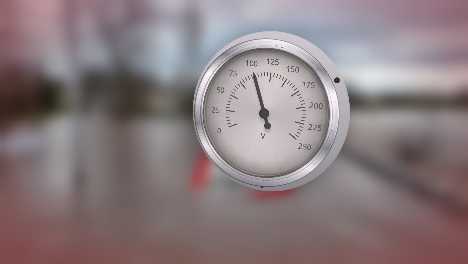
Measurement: 100 V
